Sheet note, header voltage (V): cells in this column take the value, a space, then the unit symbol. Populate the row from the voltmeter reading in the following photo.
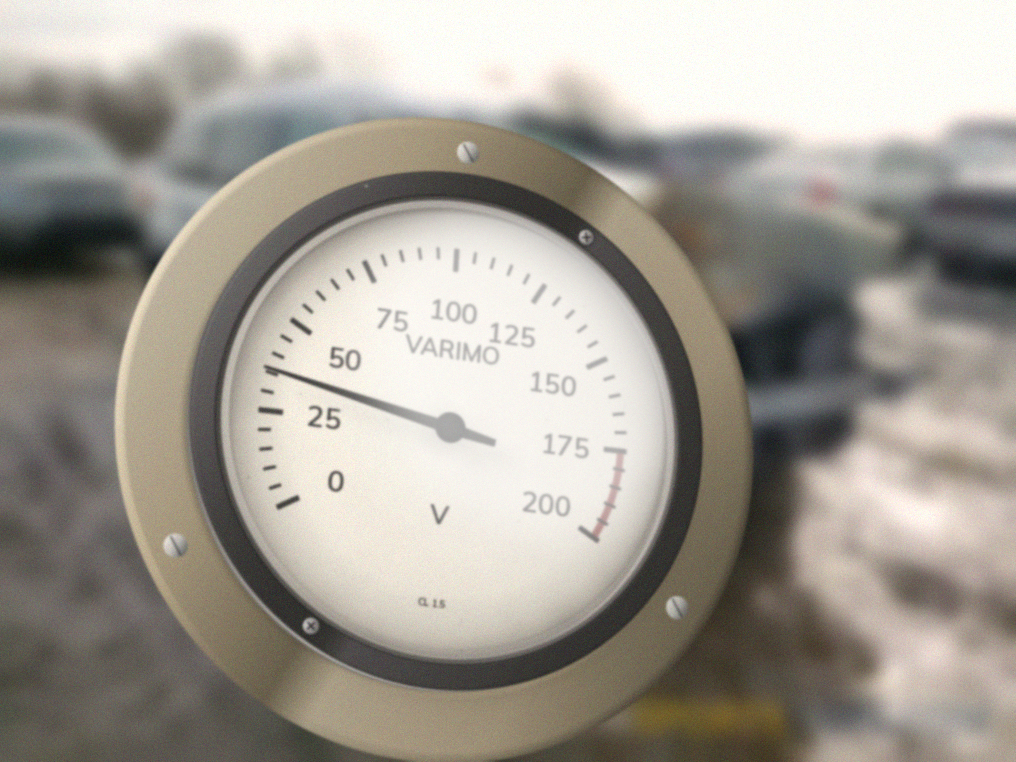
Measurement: 35 V
